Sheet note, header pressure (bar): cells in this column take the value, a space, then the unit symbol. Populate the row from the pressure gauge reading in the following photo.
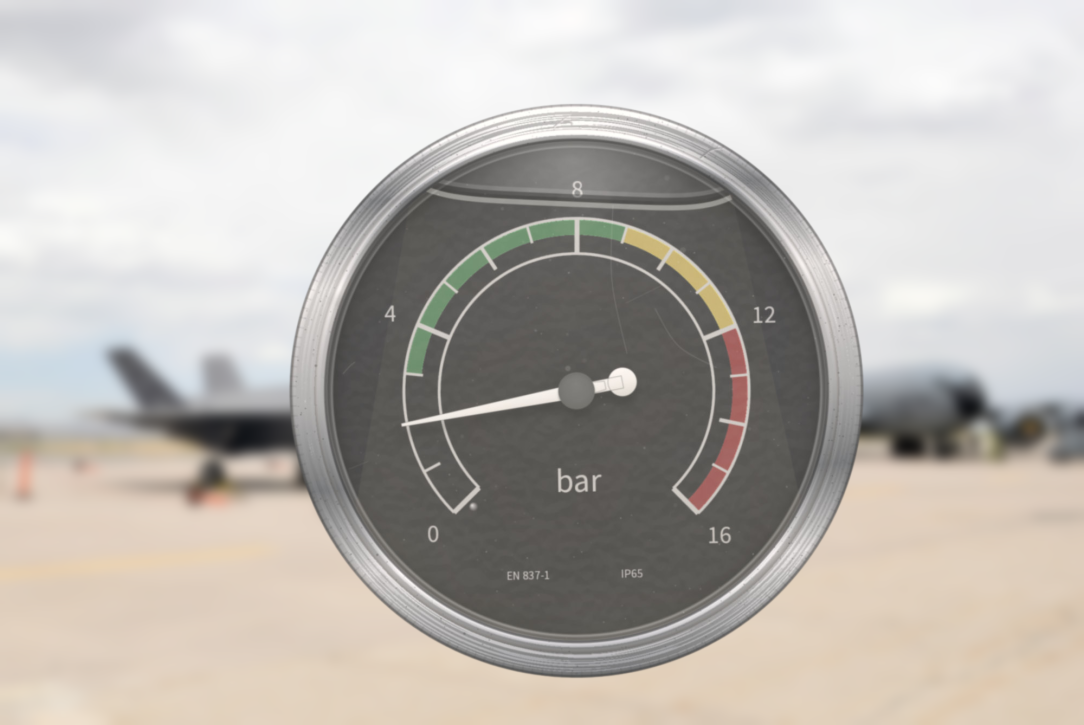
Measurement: 2 bar
